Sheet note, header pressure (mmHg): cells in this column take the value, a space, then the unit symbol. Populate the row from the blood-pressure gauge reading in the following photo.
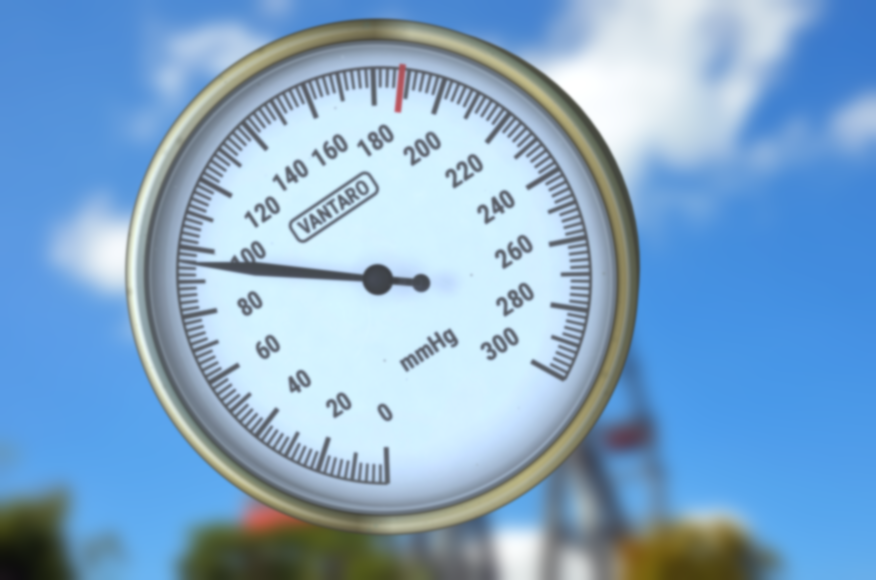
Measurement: 96 mmHg
